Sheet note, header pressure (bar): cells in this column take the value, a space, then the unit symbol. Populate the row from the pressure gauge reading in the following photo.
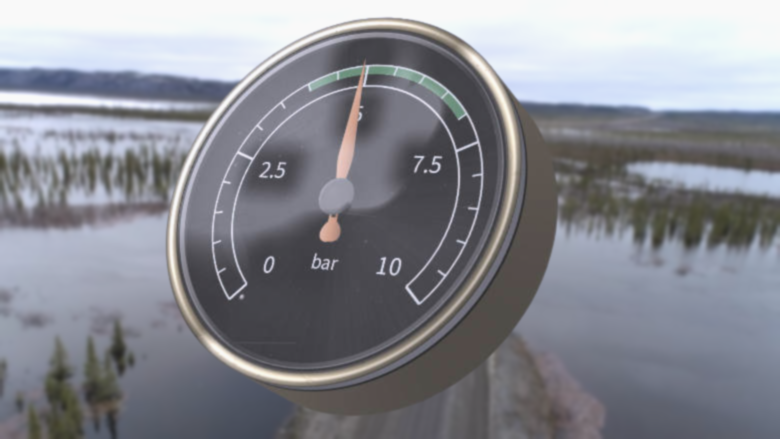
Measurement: 5 bar
